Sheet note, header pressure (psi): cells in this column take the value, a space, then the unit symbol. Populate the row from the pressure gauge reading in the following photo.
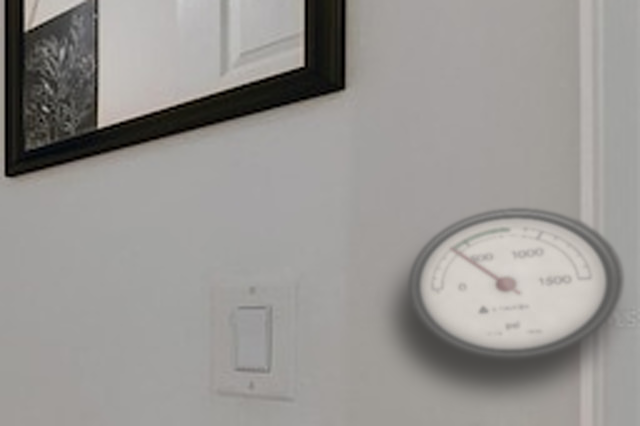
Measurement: 400 psi
